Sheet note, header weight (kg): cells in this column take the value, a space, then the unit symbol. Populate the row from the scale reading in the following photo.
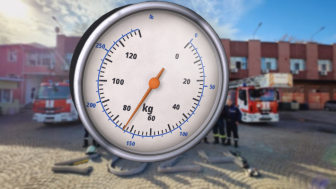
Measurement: 74 kg
